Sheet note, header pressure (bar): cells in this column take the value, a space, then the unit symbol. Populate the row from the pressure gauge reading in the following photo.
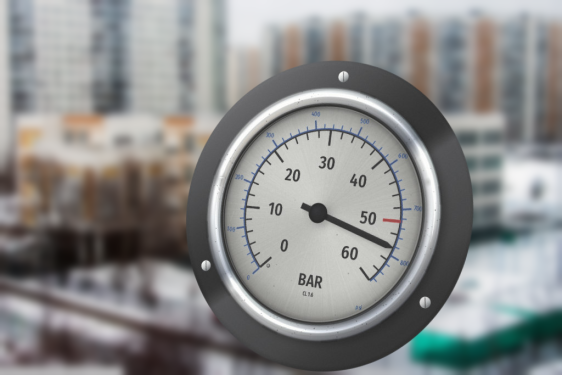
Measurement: 54 bar
